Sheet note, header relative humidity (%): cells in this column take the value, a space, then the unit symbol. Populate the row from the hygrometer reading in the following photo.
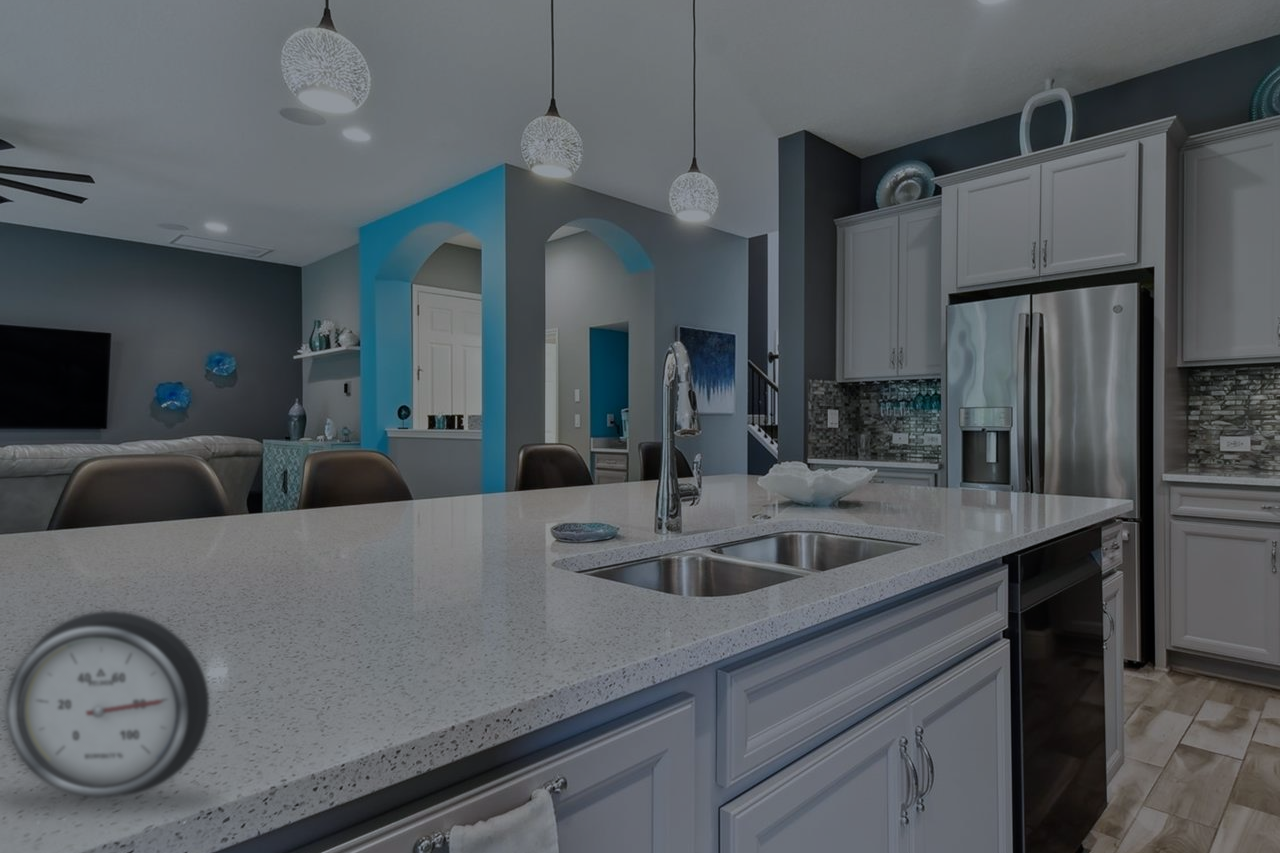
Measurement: 80 %
